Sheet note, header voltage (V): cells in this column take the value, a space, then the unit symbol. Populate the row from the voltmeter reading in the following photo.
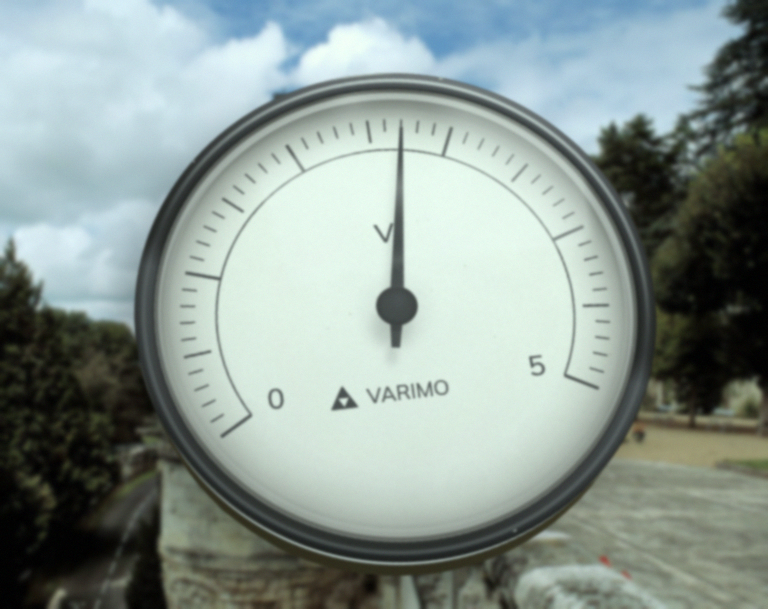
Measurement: 2.7 V
